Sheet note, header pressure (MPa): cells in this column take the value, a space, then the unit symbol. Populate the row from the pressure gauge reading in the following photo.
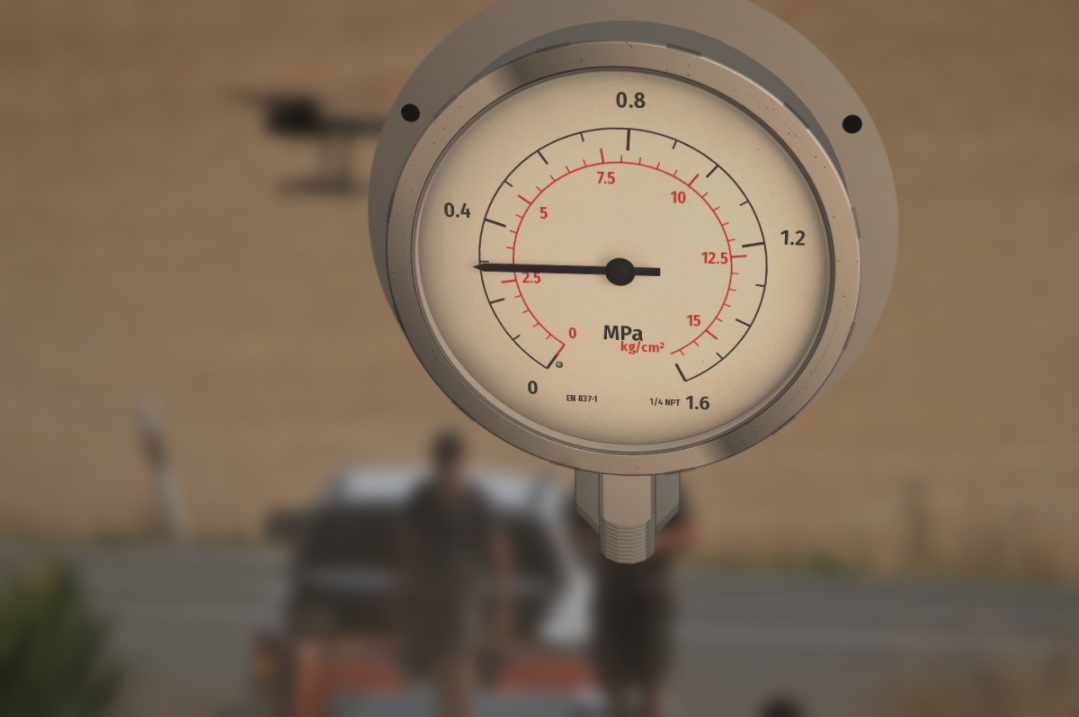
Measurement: 0.3 MPa
